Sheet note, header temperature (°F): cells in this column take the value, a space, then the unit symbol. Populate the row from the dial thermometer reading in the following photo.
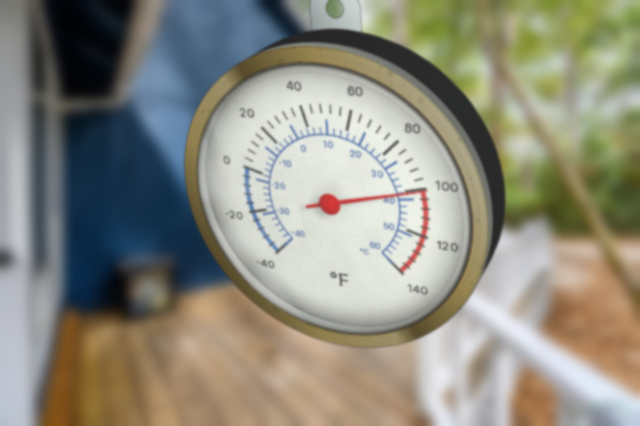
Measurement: 100 °F
